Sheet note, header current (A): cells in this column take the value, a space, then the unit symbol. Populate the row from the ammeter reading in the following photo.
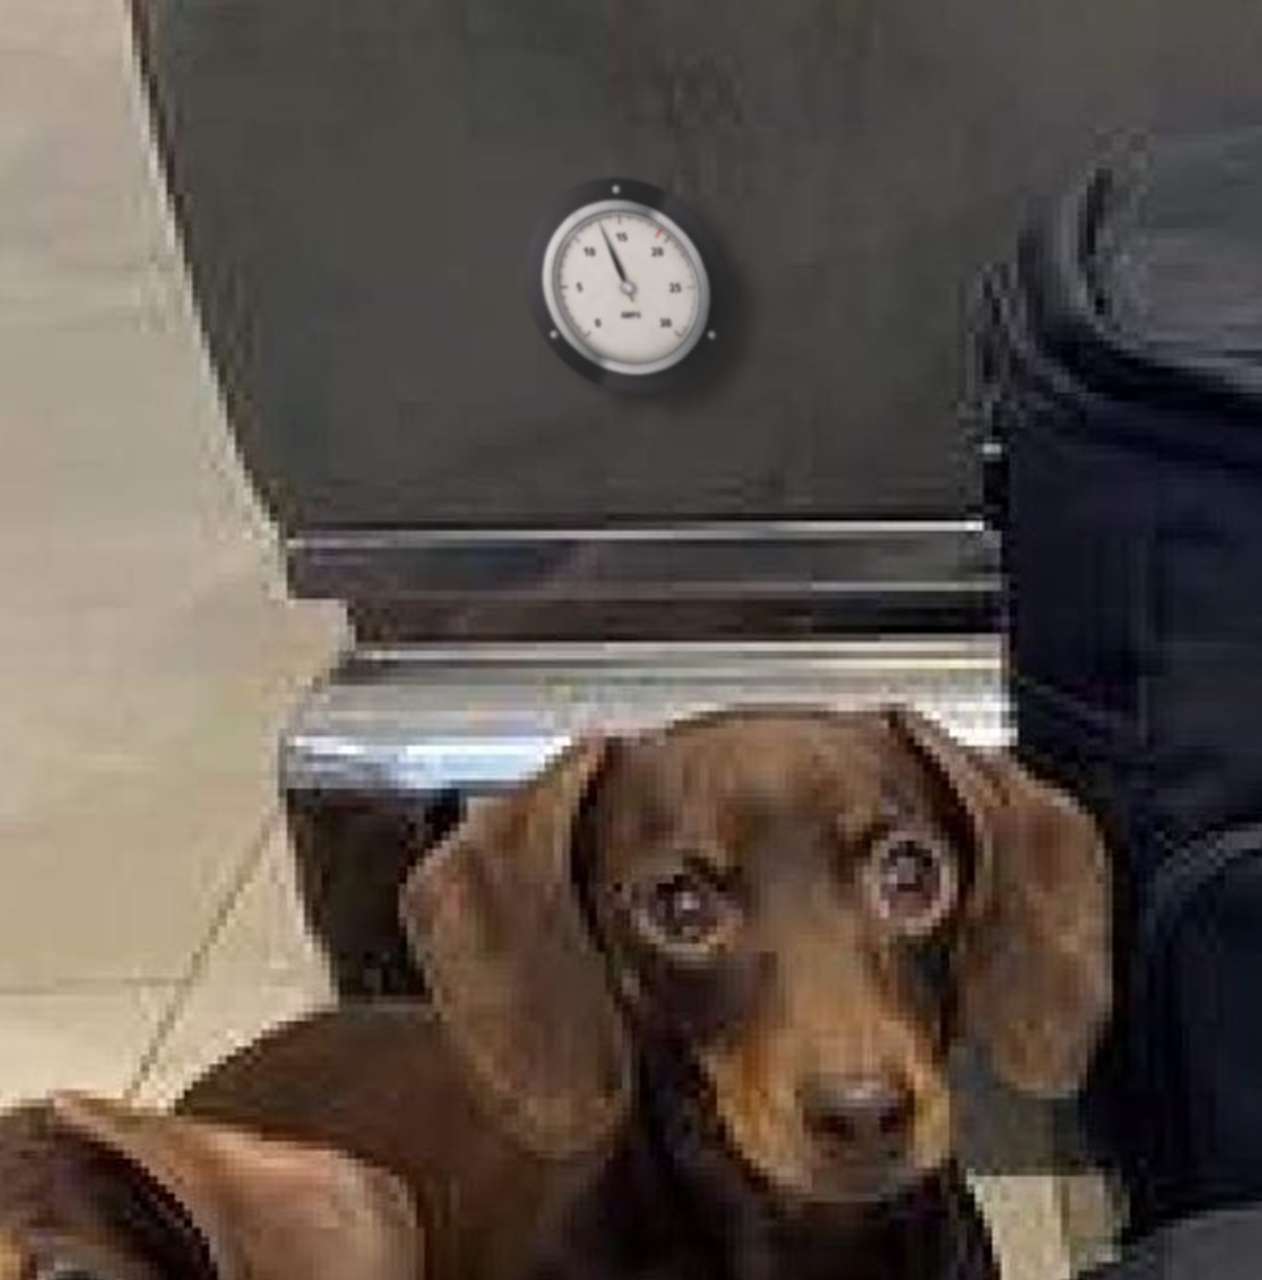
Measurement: 13 A
